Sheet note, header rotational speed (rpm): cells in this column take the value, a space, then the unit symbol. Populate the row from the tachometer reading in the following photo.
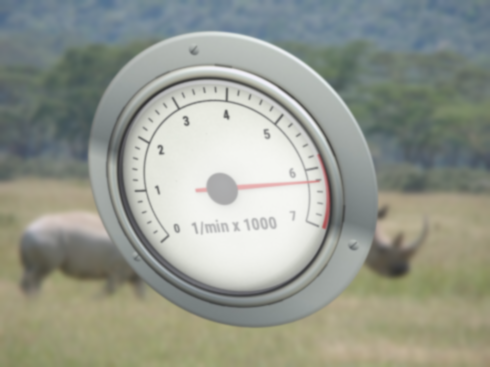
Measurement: 6200 rpm
